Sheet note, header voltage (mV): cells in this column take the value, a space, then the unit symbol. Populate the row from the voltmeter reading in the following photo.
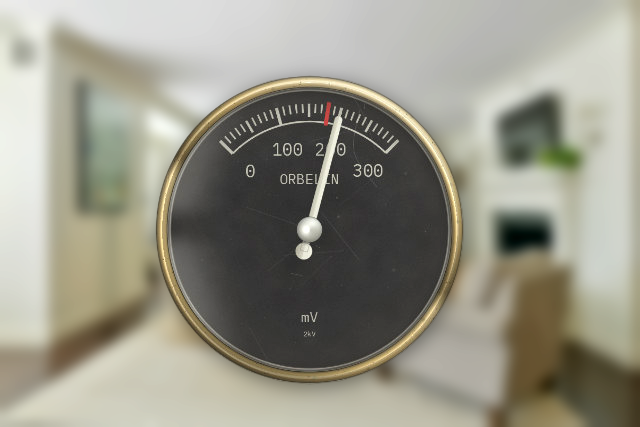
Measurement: 200 mV
